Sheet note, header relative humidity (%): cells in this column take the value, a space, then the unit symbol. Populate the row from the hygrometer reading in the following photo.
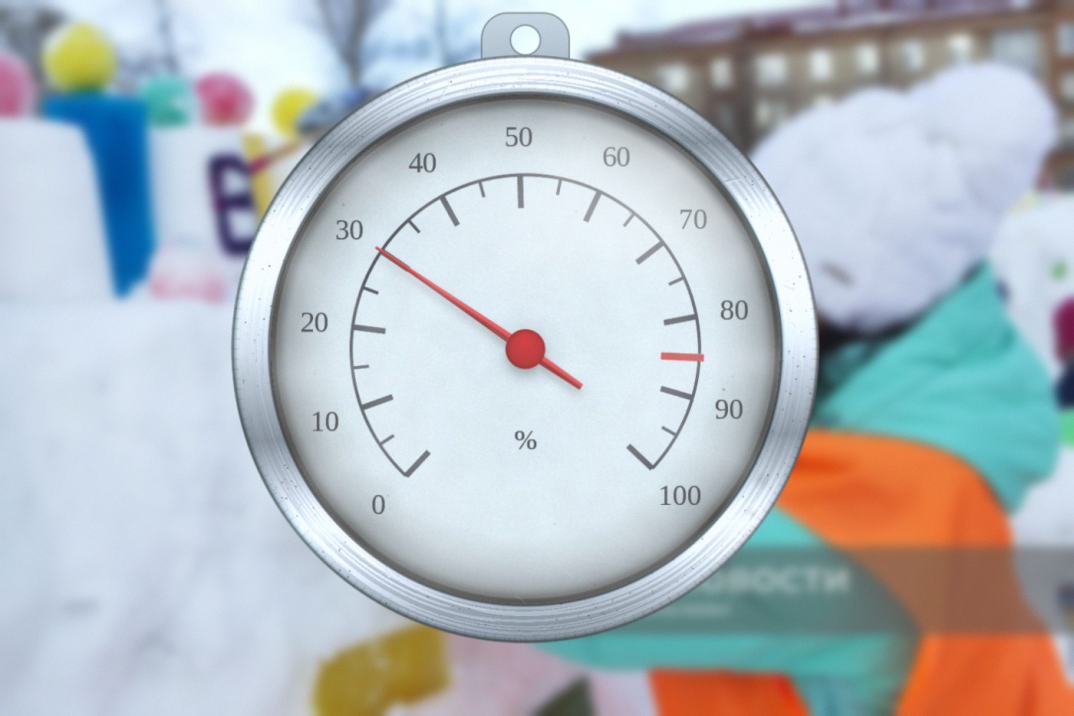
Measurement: 30 %
